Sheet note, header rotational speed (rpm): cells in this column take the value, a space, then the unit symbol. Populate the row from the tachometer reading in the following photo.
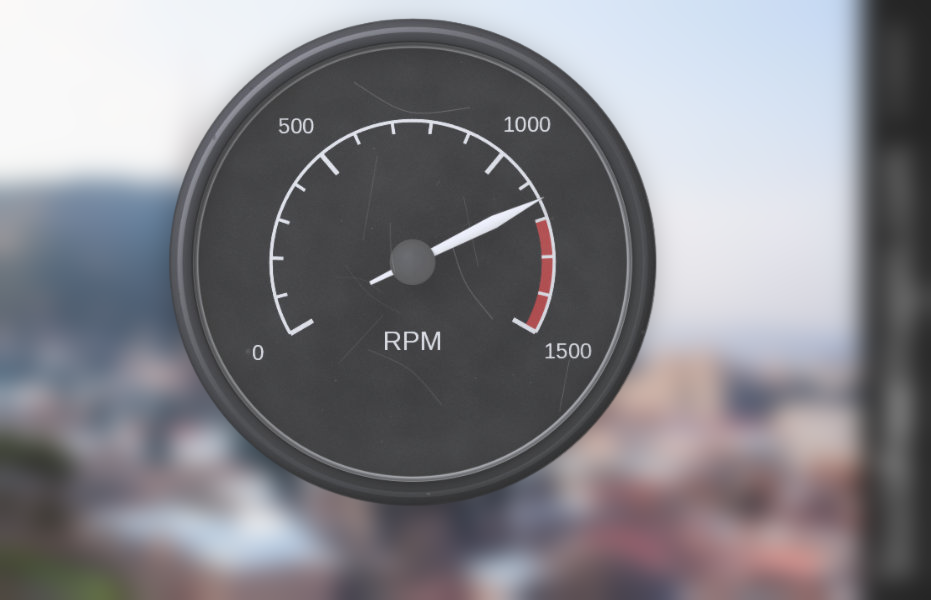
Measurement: 1150 rpm
